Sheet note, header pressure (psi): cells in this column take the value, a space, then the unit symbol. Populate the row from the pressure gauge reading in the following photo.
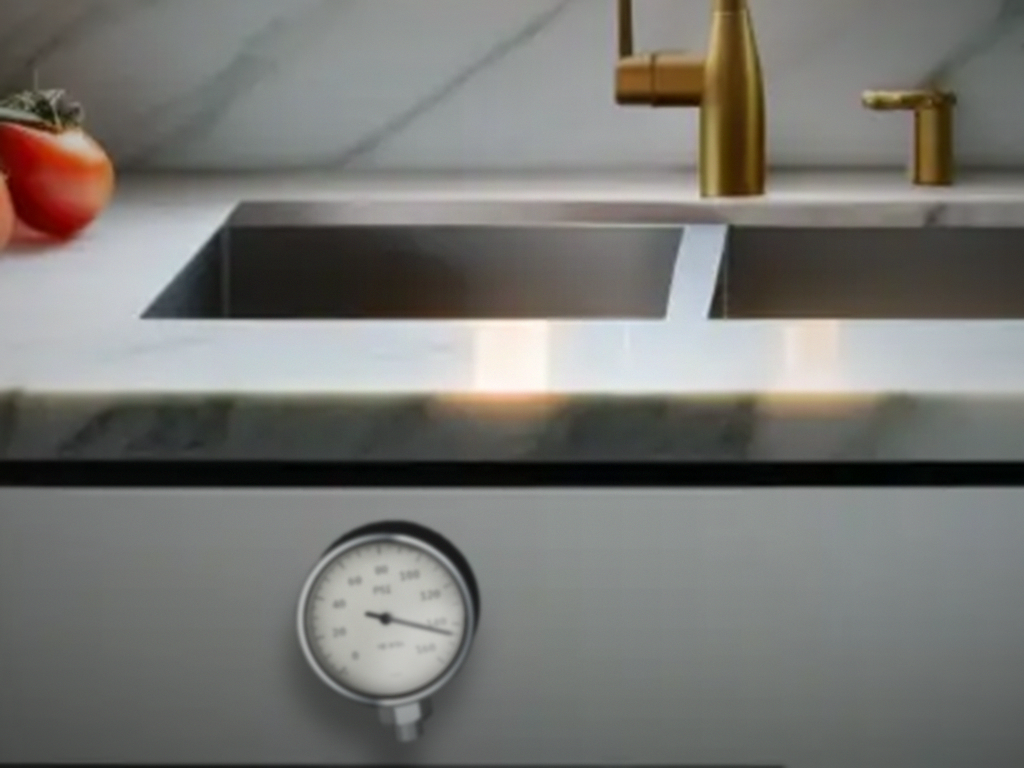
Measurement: 145 psi
